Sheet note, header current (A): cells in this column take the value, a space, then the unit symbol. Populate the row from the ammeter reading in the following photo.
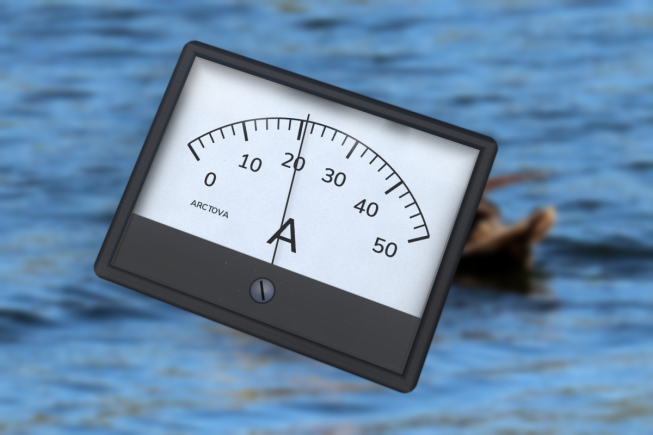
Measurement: 21 A
